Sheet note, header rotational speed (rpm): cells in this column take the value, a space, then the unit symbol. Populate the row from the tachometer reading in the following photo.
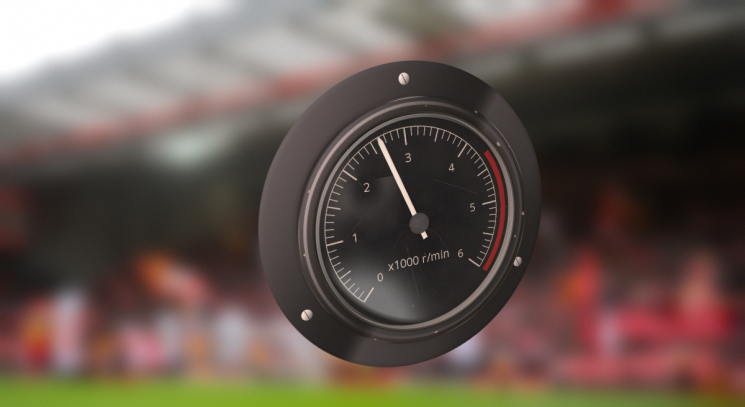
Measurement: 2600 rpm
